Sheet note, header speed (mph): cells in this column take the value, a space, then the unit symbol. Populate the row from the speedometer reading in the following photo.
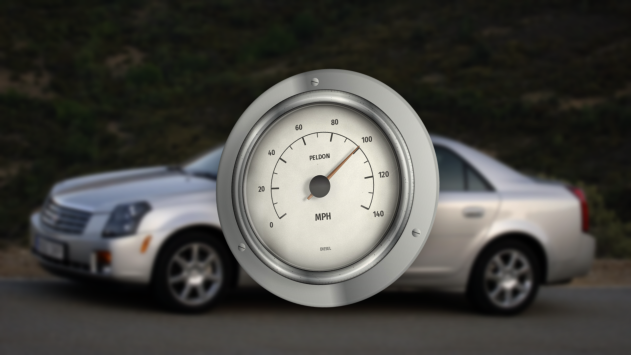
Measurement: 100 mph
